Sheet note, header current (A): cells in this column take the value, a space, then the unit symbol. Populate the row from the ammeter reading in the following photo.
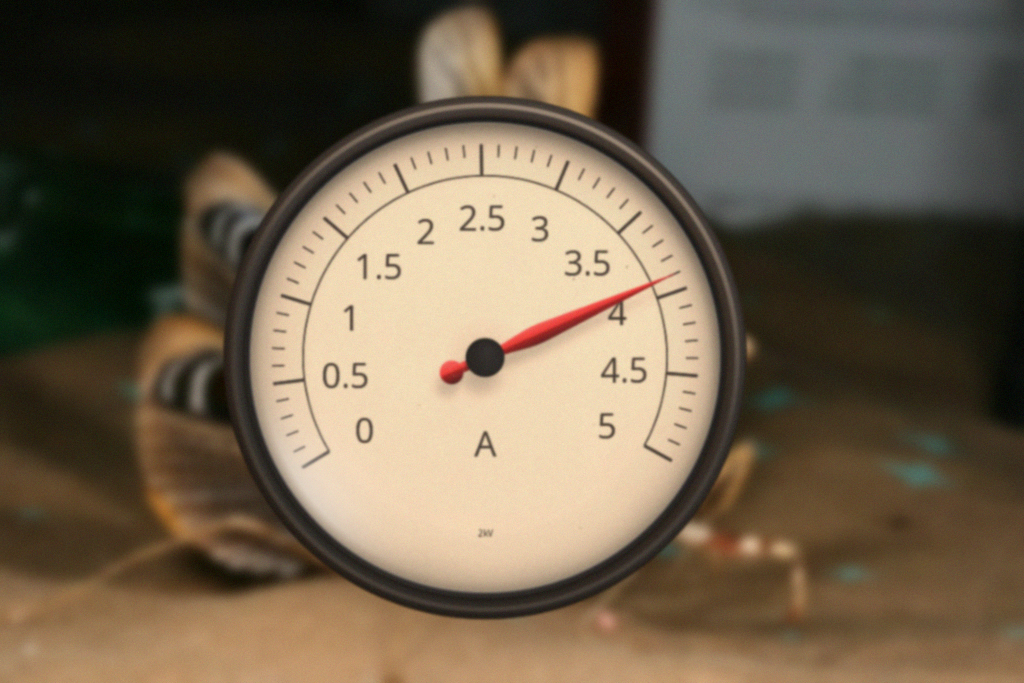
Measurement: 3.9 A
